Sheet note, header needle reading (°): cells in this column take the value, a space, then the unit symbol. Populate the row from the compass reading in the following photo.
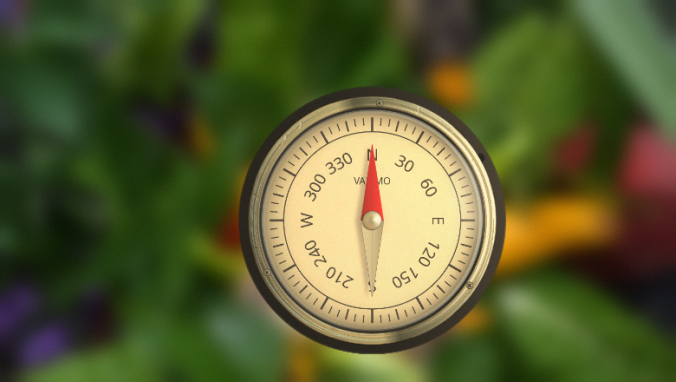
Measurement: 0 °
